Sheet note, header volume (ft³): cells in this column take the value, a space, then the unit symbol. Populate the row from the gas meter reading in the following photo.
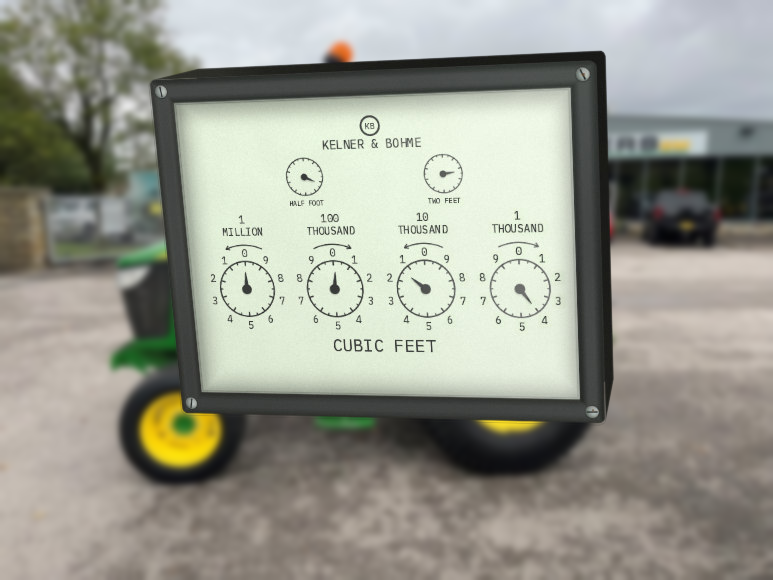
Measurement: 1400 ft³
